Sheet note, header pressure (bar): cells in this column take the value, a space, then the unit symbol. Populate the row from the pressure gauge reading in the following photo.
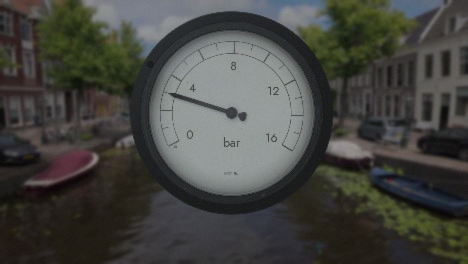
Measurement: 3 bar
